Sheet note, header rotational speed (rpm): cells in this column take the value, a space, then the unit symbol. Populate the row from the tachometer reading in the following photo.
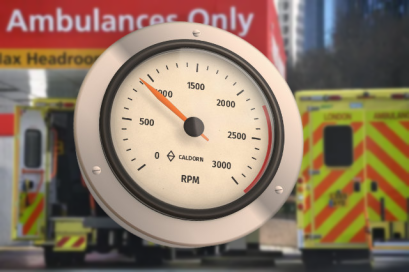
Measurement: 900 rpm
